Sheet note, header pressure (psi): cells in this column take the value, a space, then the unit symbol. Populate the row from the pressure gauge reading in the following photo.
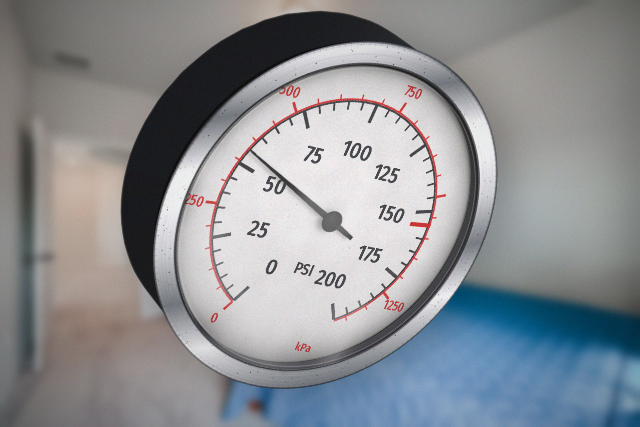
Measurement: 55 psi
